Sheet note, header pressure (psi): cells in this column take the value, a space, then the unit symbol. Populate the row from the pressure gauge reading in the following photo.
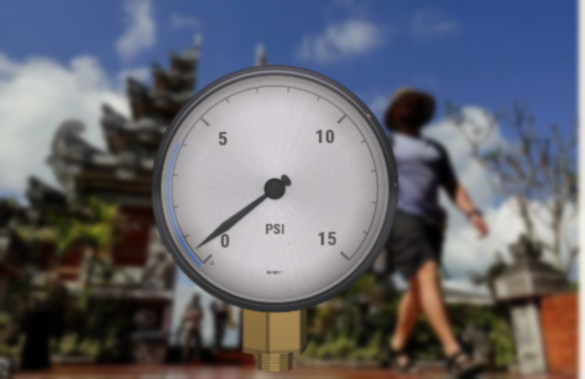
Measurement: 0.5 psi
